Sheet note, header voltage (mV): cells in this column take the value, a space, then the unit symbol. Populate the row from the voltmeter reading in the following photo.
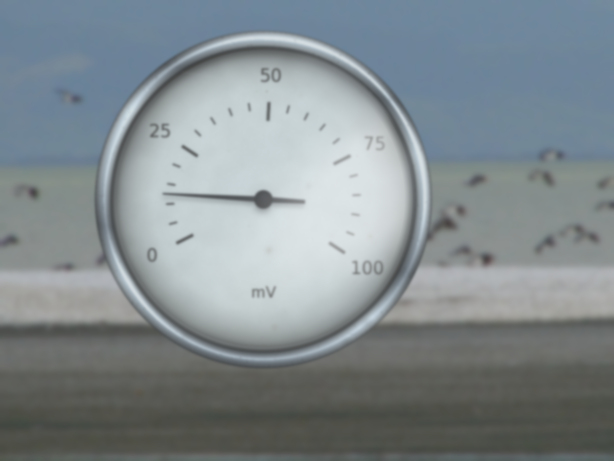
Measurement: 12.5 mV
